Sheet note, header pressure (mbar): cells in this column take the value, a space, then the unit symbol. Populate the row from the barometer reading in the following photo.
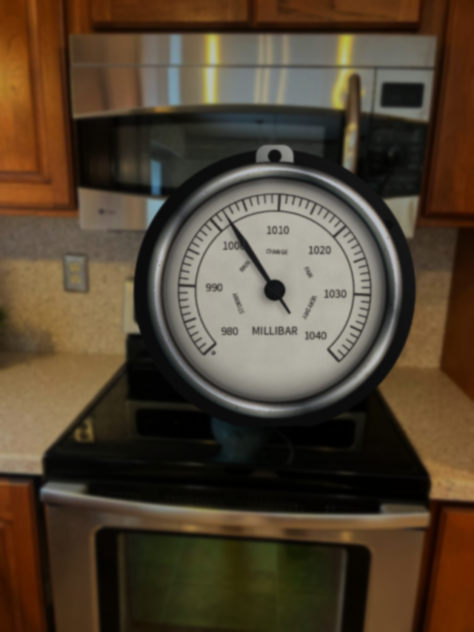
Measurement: 1002 mbar
